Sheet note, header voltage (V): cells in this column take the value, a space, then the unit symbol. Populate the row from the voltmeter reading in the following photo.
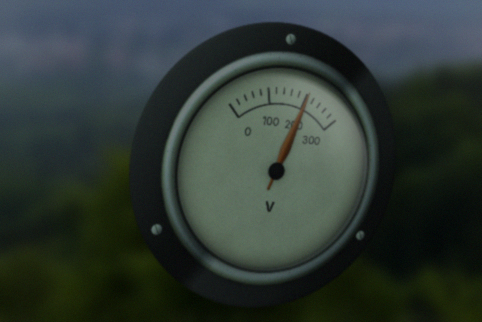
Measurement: 200 V
